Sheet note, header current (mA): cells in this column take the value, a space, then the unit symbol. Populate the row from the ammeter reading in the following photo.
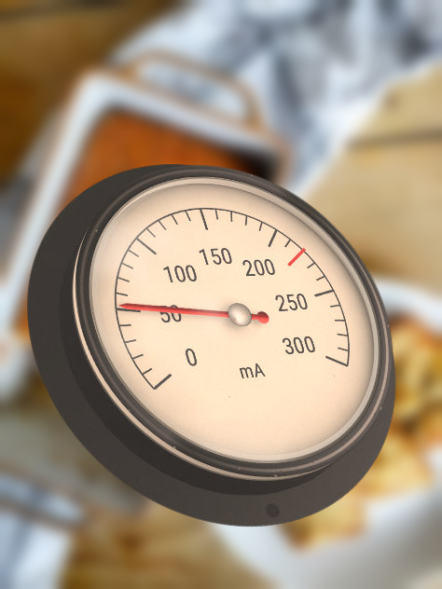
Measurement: 50 mA
